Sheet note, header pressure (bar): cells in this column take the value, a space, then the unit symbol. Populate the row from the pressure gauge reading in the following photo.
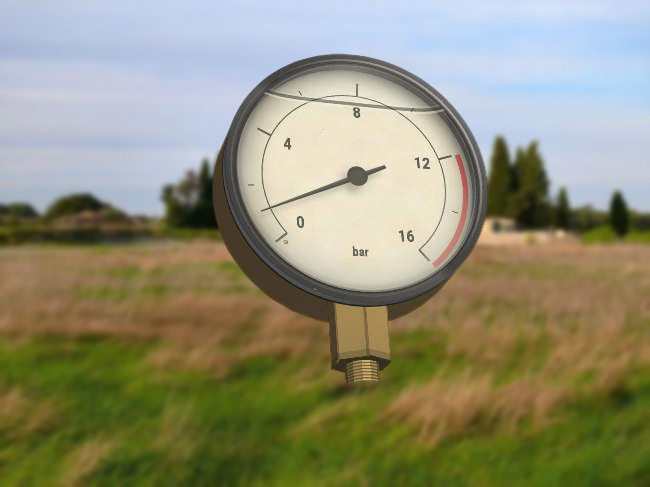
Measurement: 1 bar
